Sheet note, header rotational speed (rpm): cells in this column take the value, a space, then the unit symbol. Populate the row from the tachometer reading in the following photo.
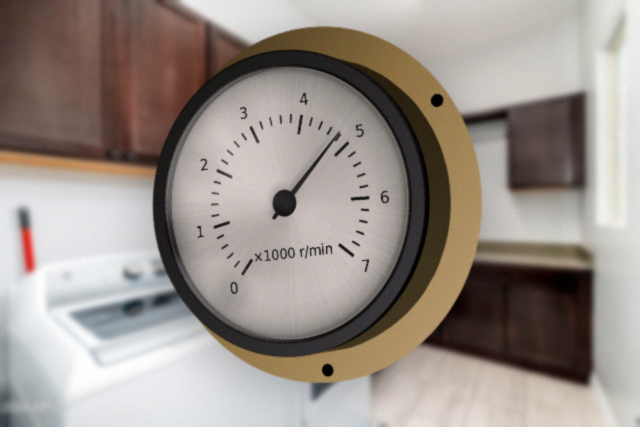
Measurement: 4800 rpm
